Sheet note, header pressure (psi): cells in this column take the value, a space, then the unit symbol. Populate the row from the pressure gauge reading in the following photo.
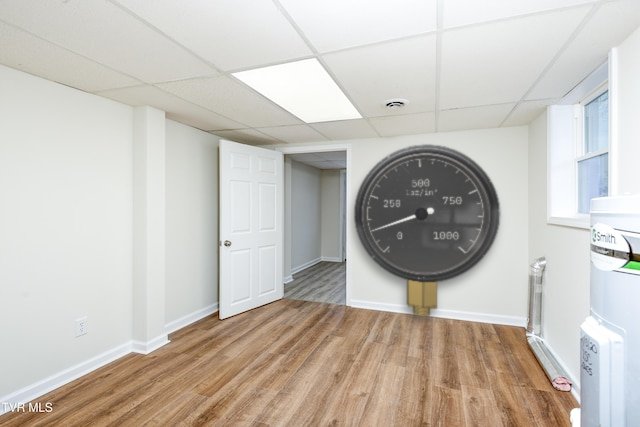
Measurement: 100 psi
